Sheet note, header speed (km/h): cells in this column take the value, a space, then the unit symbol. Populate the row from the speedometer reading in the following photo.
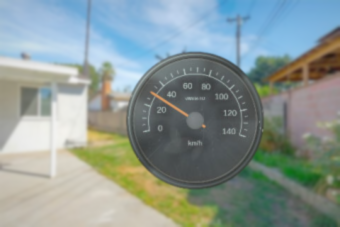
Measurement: 30 km/h
